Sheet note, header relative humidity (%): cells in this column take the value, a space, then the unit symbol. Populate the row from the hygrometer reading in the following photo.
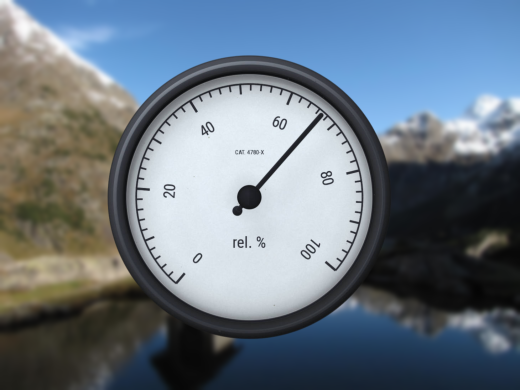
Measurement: 67 %
